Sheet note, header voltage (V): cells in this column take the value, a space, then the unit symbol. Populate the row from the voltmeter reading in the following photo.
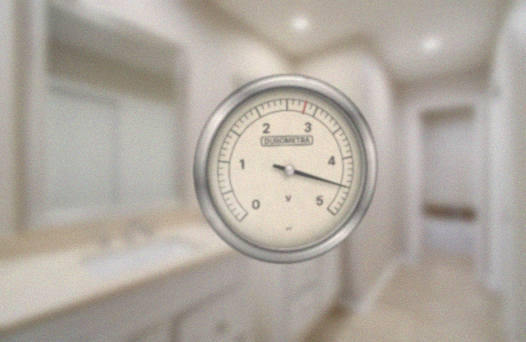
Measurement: 4.5 V
